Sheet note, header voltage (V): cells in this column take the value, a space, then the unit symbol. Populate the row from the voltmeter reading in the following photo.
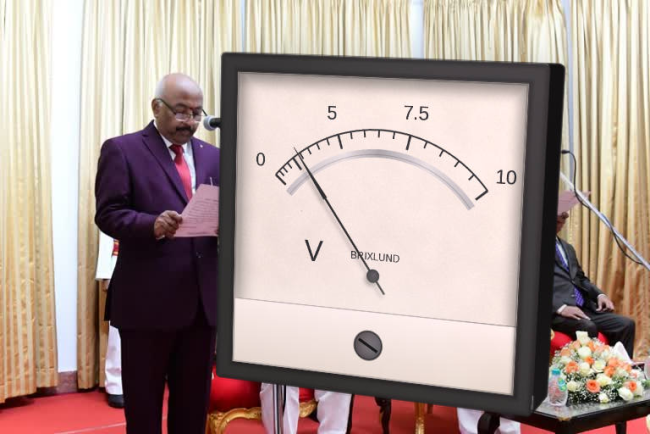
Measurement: 3 V
